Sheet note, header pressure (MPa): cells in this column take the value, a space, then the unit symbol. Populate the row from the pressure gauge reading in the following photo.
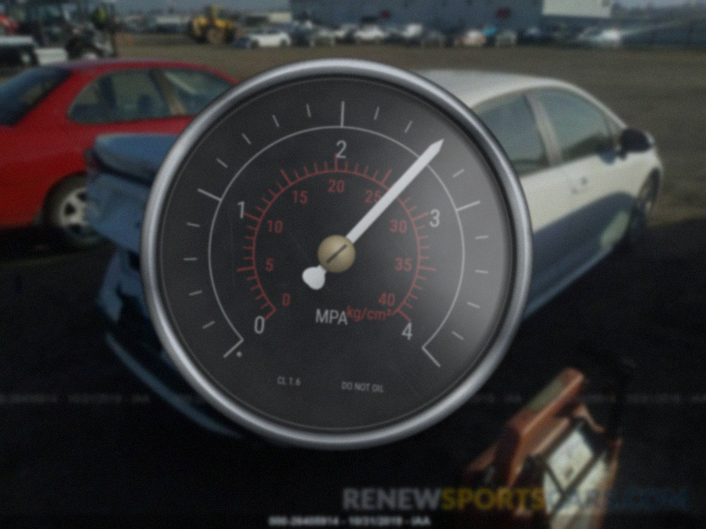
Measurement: 2.6 MPa
